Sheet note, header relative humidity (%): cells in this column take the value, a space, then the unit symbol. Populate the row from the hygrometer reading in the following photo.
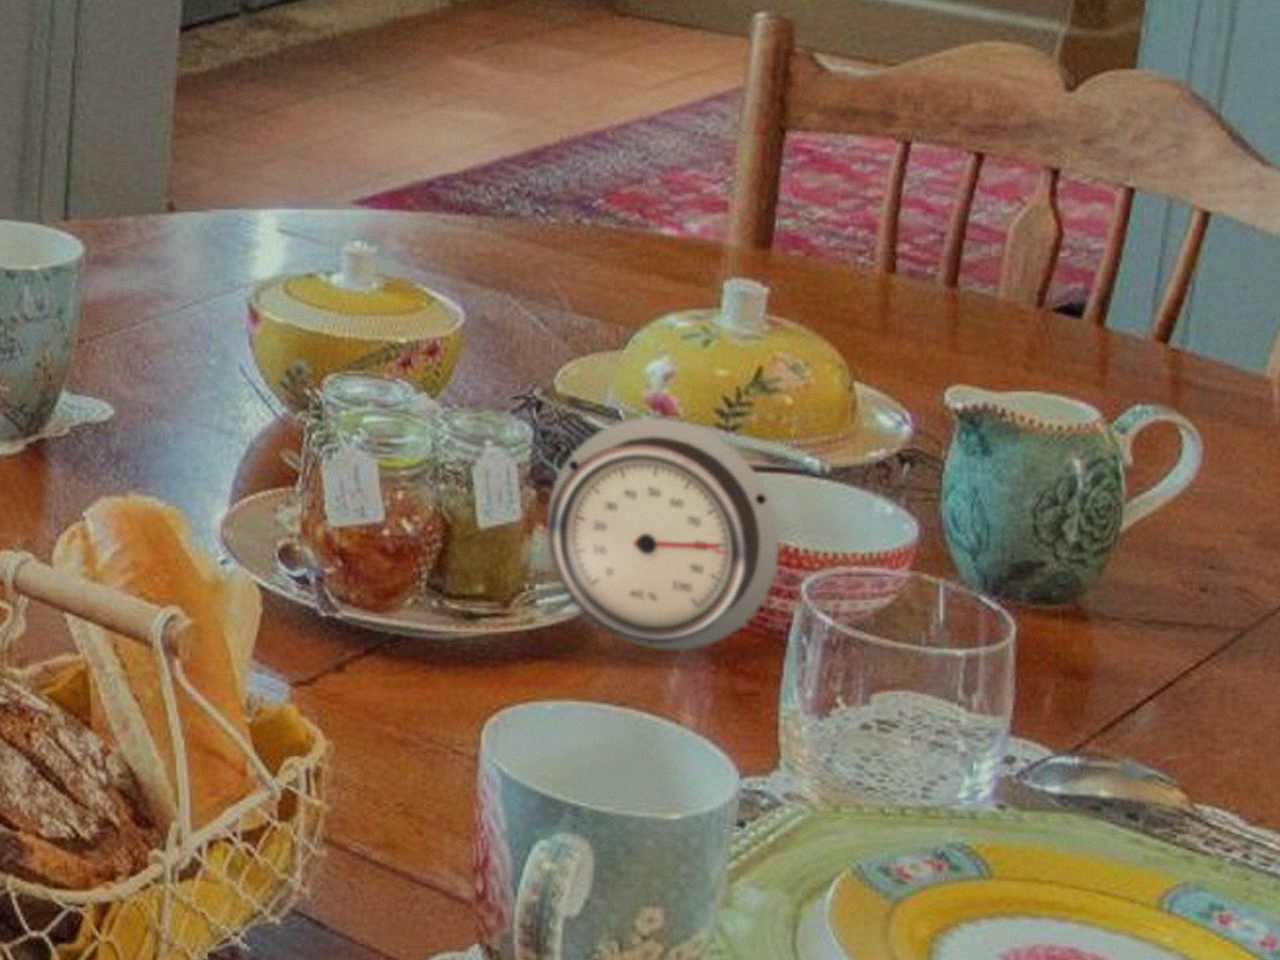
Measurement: 80 %
